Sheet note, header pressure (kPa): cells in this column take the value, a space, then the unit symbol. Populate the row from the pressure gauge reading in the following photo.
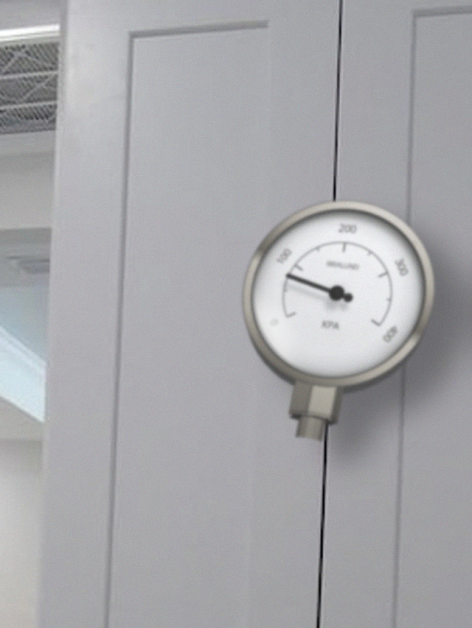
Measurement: 75 kPa
